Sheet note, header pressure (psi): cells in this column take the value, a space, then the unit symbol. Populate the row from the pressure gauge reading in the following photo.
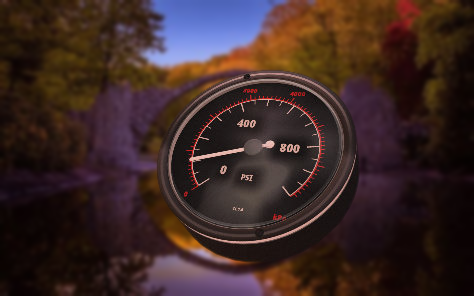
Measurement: 100 psi
